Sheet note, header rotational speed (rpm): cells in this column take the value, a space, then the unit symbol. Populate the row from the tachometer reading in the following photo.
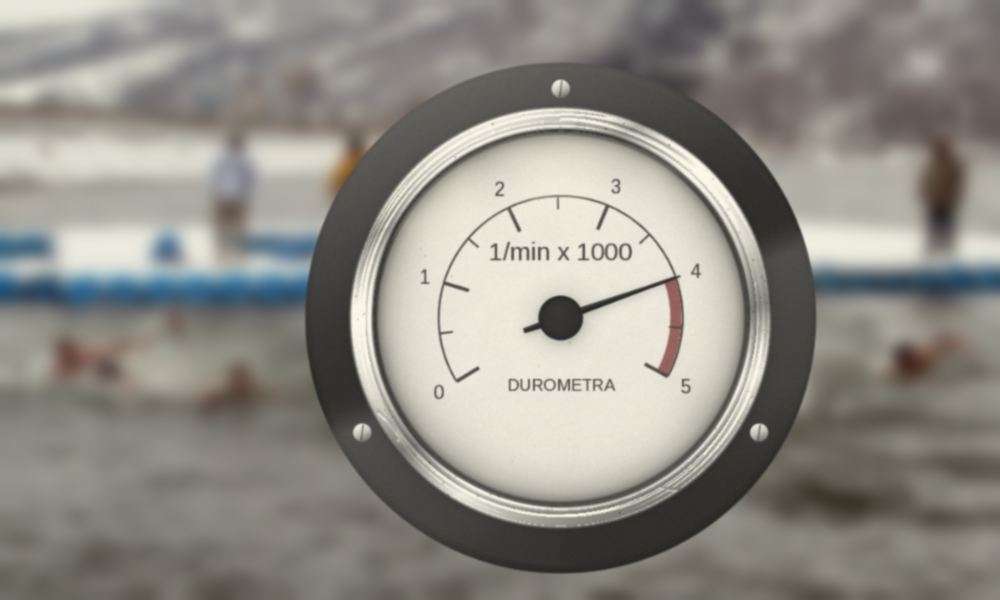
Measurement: 4000 rpm
